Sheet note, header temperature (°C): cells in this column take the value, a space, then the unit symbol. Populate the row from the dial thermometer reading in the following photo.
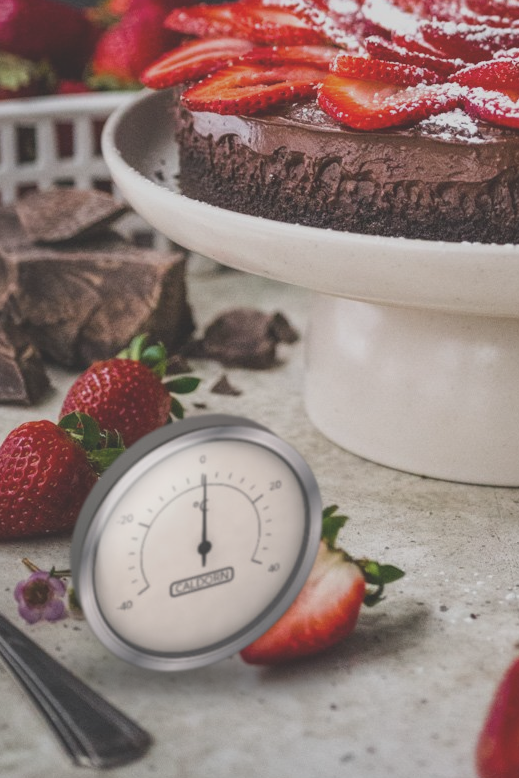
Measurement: 0 °C
